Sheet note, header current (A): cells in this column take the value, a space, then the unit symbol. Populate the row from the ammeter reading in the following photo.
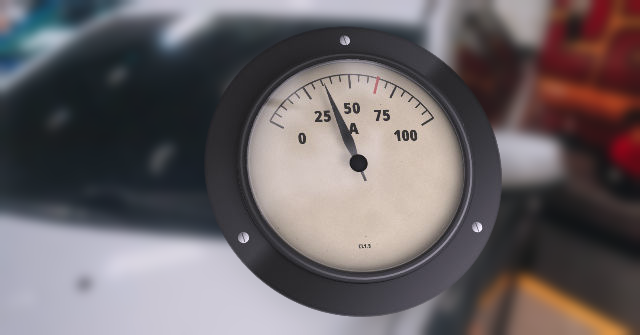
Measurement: 35 A
